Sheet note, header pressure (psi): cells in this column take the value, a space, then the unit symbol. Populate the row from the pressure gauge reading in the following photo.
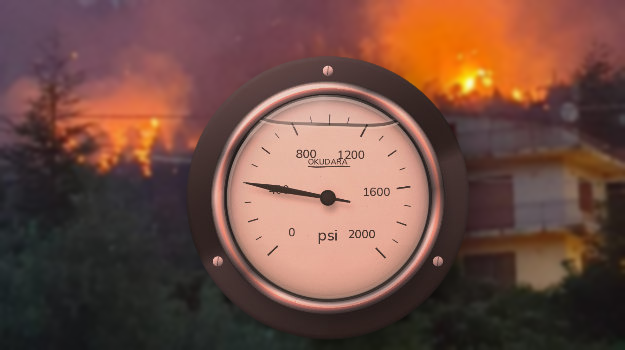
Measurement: 400 psi
